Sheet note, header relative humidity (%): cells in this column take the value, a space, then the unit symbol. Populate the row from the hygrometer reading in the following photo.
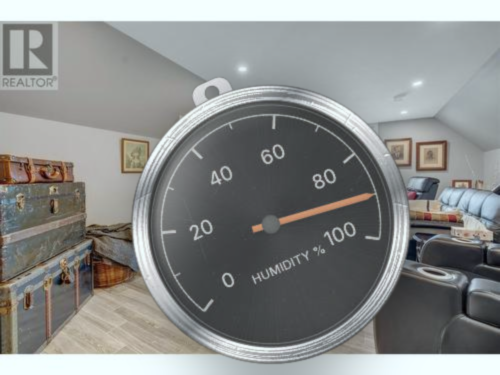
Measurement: 90 %
